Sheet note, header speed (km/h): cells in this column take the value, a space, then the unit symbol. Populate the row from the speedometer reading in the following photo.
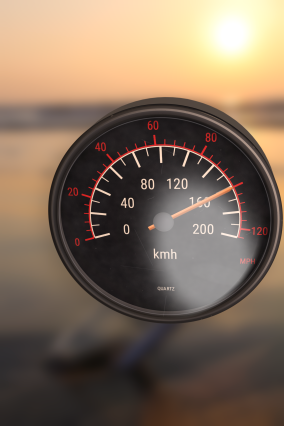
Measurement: 160 km/h
